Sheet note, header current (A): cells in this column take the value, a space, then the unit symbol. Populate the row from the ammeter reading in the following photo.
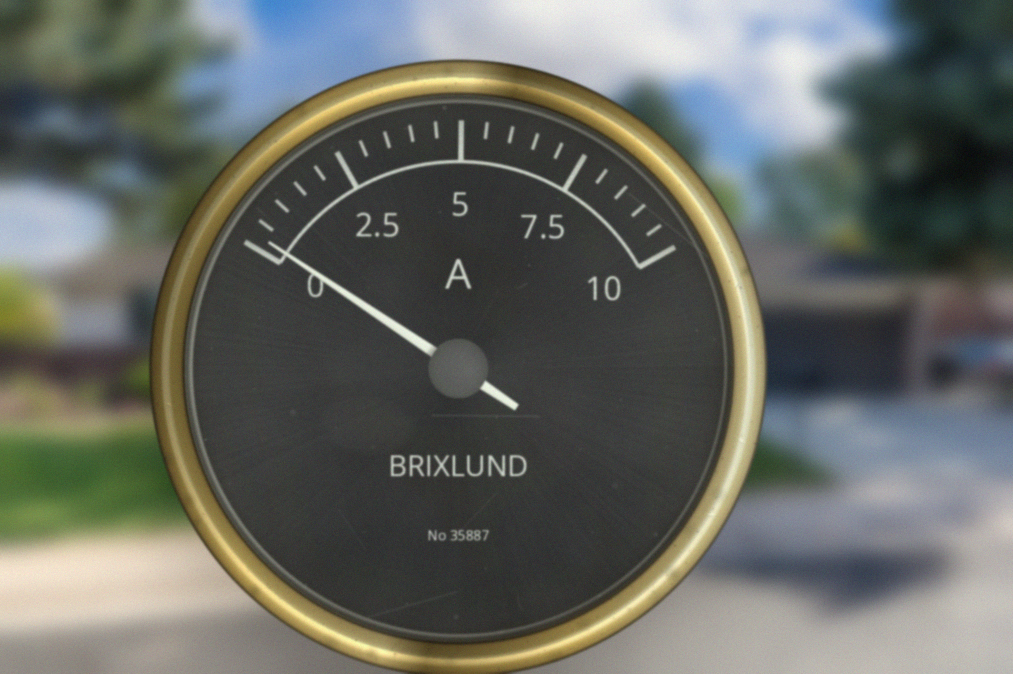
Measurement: 0.25 A
